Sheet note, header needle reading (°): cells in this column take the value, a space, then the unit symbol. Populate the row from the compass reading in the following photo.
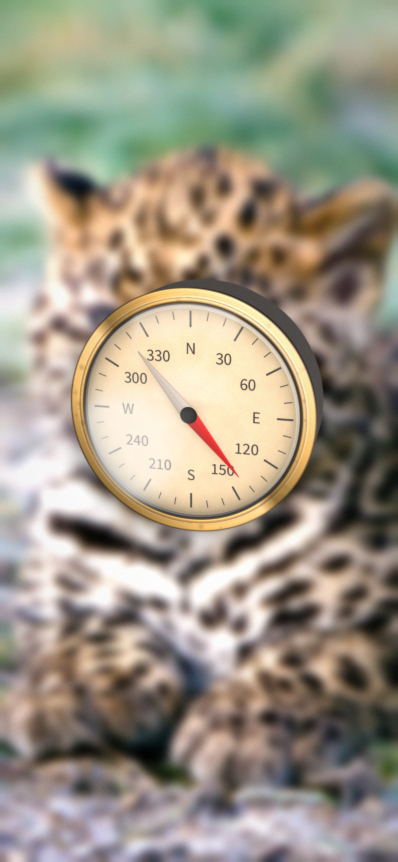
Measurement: 140 °
